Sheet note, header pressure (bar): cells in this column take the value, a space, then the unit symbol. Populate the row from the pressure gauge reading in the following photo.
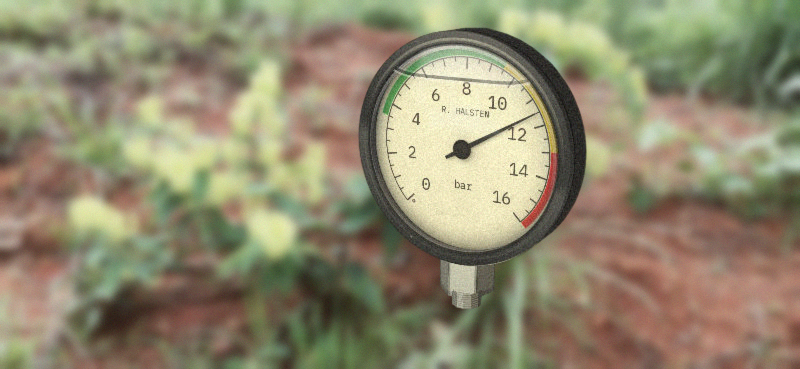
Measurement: 11.5 bar
